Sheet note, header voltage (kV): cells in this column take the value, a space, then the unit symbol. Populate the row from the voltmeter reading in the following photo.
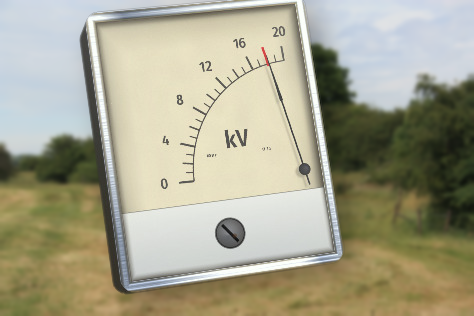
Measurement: 18 kV
